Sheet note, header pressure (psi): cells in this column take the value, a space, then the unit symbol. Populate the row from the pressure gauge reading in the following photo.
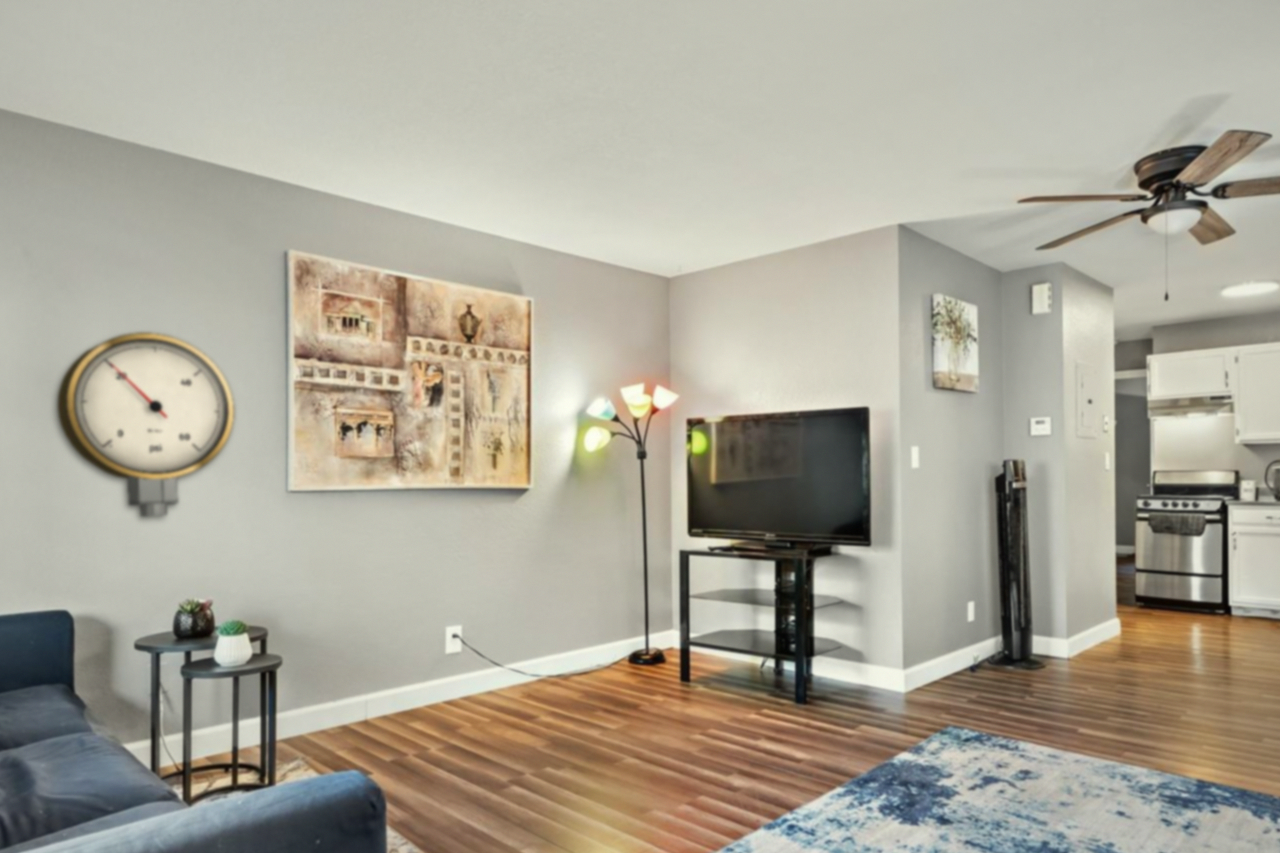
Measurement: 20 psi
